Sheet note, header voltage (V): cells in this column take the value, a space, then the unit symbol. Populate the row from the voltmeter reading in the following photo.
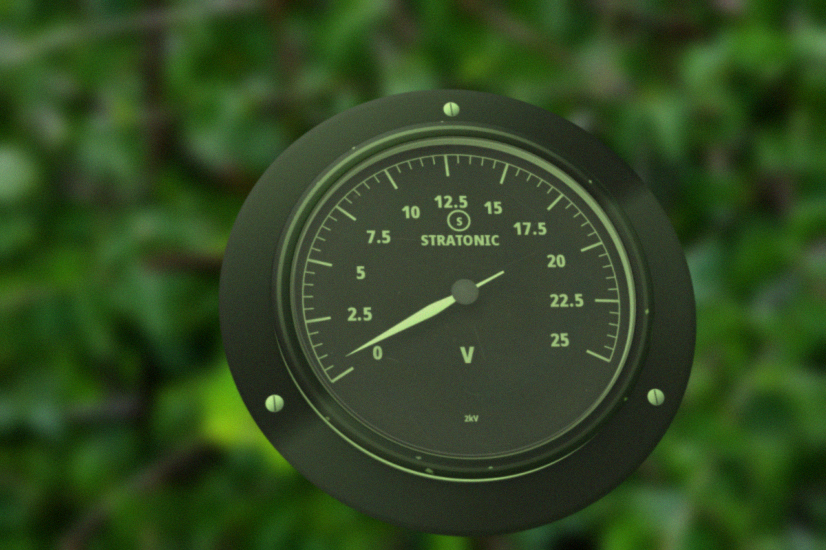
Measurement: 0.5 V
